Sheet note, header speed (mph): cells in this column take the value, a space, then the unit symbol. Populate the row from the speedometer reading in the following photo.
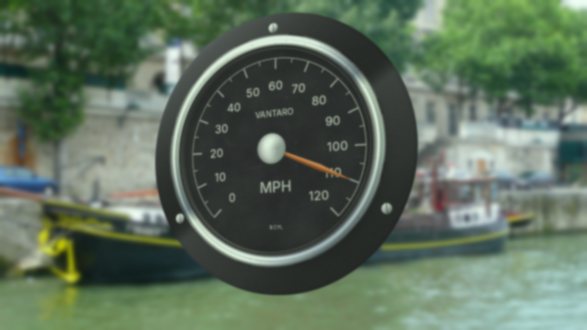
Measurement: 110 mph
